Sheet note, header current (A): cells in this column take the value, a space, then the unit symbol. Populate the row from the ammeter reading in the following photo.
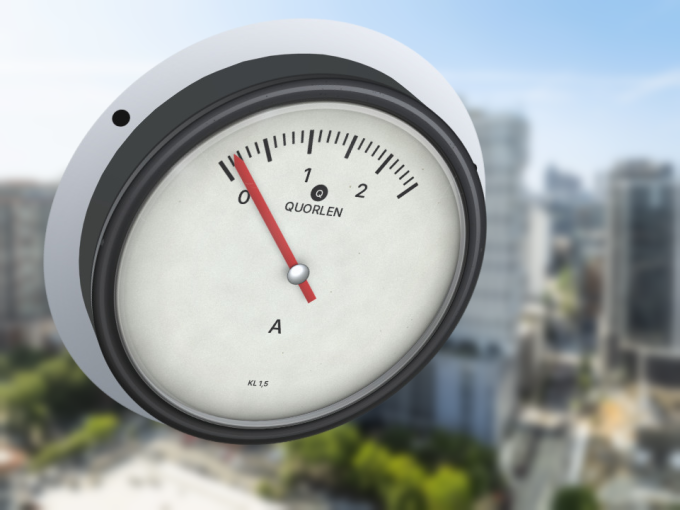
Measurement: 0.15 A
